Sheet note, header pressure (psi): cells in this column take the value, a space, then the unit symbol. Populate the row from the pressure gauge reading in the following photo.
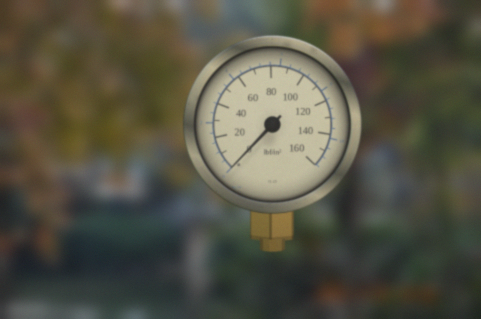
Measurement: 0 psi
